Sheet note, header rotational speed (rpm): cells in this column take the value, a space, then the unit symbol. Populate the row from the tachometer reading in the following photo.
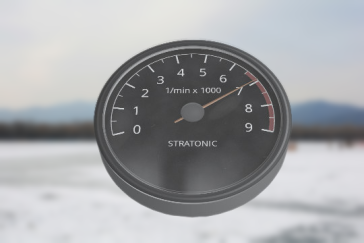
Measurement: 7000 rpm
